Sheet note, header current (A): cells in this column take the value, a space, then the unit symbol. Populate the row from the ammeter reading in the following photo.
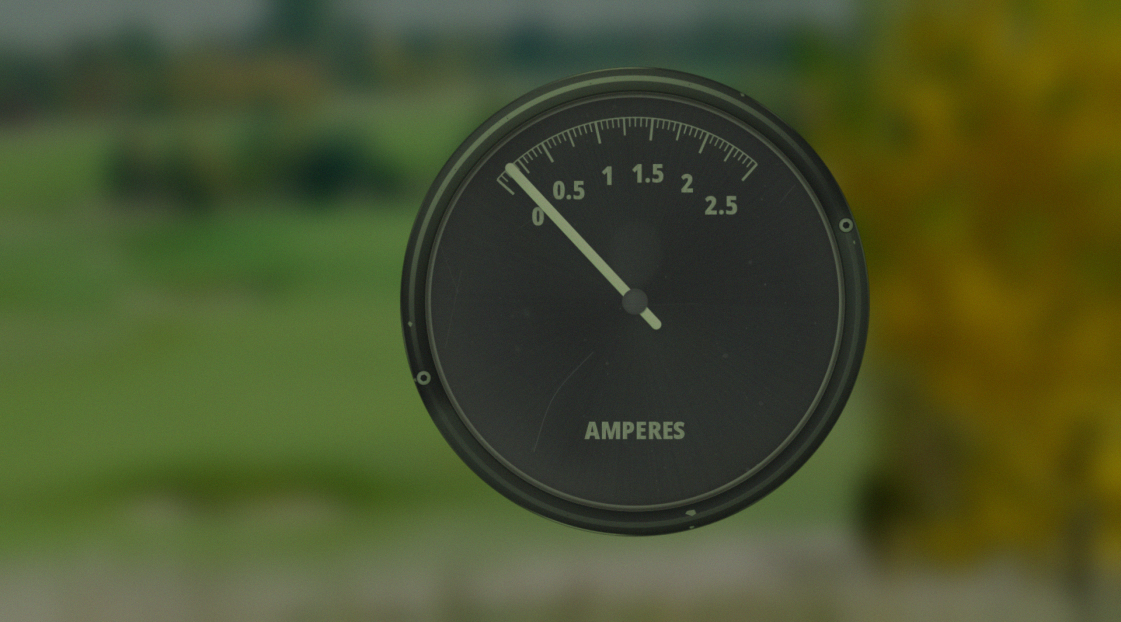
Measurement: 0.15 A
